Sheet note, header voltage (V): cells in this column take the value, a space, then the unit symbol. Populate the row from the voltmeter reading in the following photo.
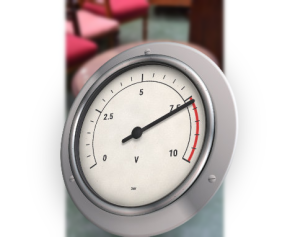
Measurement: 7.75 V
